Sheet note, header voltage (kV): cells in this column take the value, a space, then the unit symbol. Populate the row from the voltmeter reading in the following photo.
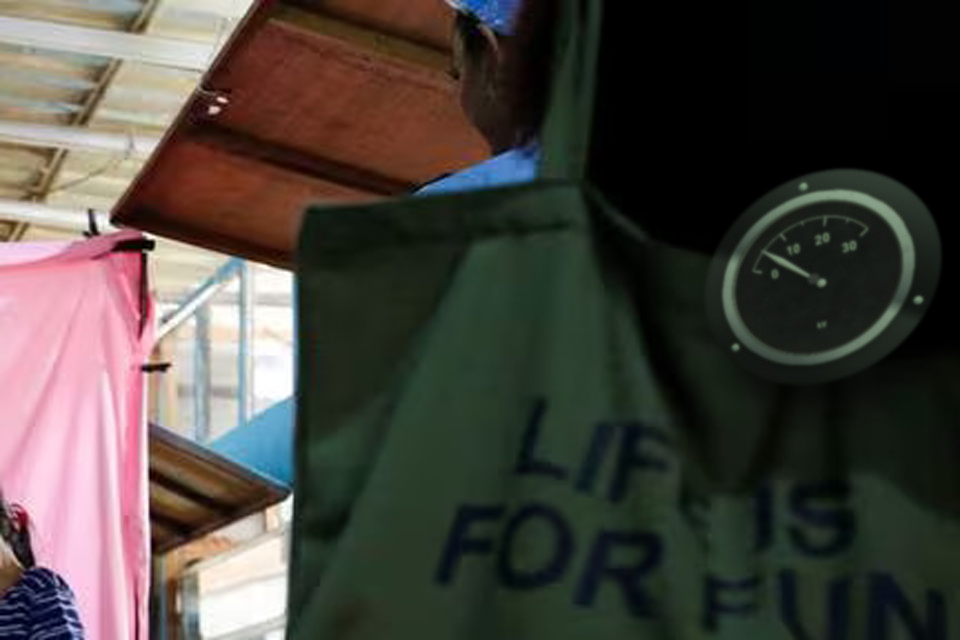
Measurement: 5 kV
